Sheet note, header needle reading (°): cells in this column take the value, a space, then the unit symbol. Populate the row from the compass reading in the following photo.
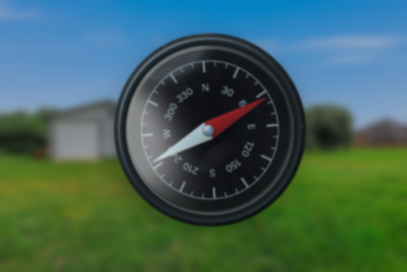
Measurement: 65 °
